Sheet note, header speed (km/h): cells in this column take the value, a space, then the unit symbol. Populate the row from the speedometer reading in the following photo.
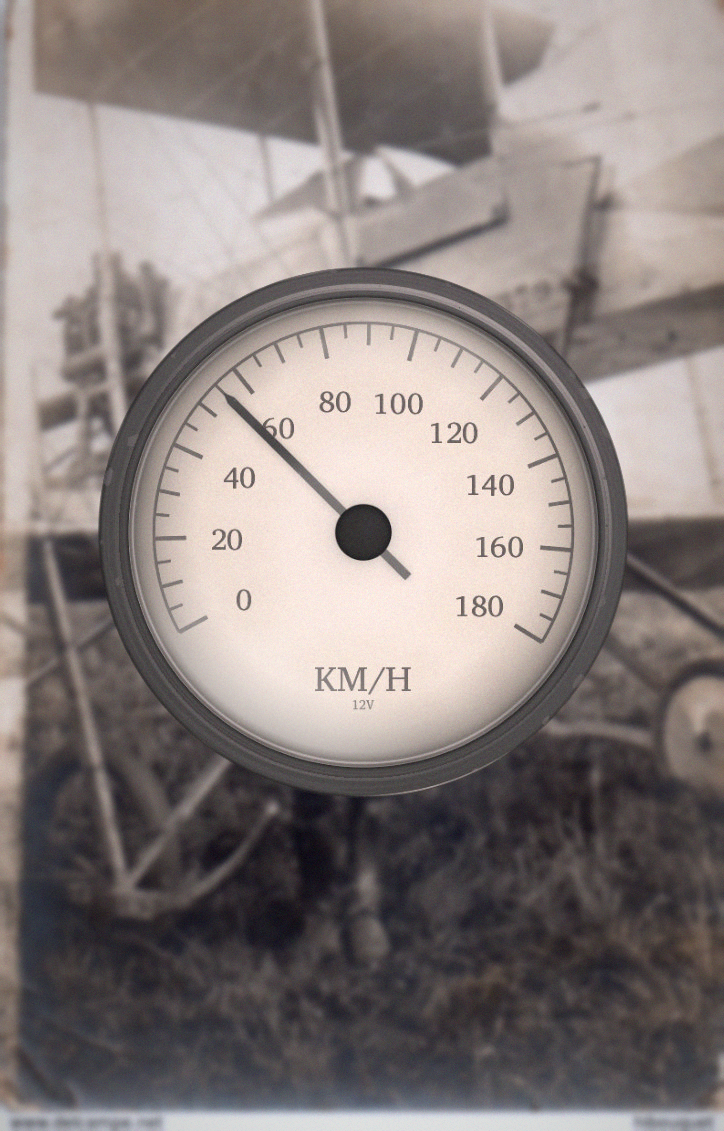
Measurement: 55 km/h
